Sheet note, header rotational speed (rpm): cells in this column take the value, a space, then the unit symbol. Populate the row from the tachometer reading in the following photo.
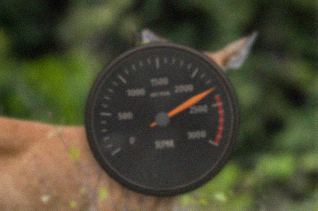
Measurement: 2300 rpm
